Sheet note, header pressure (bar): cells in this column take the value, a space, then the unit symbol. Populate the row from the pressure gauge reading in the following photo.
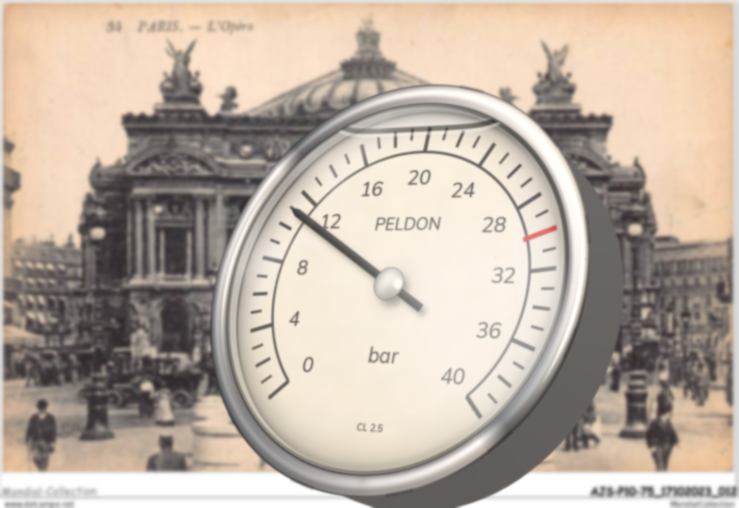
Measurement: 11 bar
